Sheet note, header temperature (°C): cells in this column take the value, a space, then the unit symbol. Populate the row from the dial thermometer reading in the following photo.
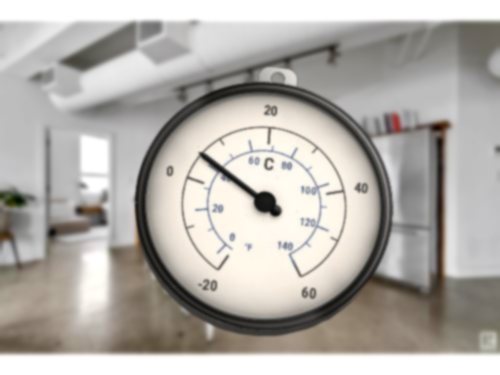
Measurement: 5 °C
